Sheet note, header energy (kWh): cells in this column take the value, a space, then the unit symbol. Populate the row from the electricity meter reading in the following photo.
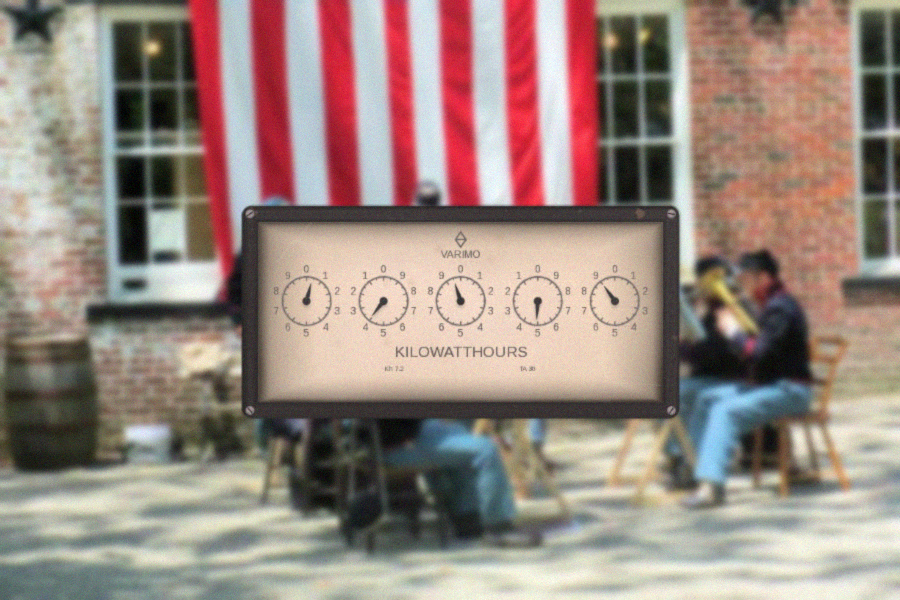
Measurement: 3949 kWh
